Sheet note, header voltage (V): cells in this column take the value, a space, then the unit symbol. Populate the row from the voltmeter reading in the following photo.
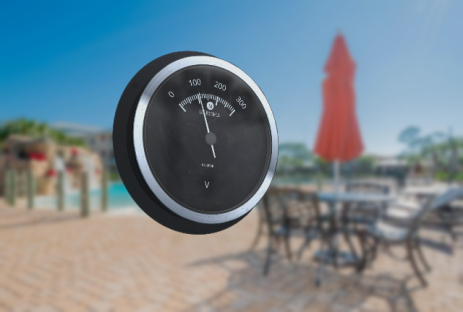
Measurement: 100 V
